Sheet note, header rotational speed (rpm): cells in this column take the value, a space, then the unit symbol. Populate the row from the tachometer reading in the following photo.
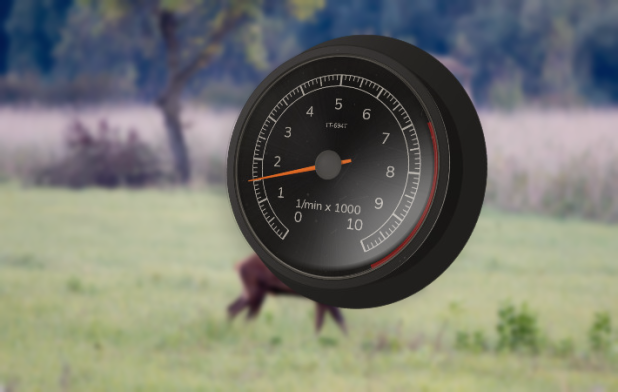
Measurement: 1500 rpm
